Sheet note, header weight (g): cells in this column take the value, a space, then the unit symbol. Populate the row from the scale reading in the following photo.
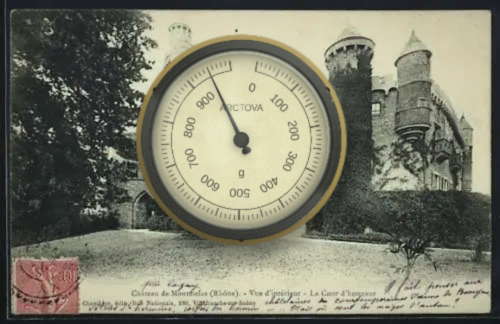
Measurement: 950 g
